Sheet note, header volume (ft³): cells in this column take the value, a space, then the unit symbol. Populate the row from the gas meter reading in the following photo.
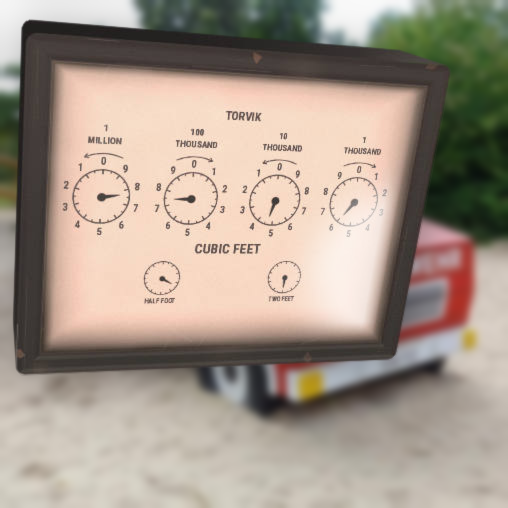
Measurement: 774600 ft³
